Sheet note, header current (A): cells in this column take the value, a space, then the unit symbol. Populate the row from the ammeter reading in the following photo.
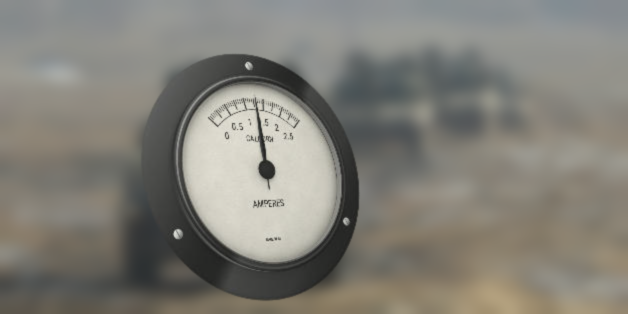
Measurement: 1.25 A
